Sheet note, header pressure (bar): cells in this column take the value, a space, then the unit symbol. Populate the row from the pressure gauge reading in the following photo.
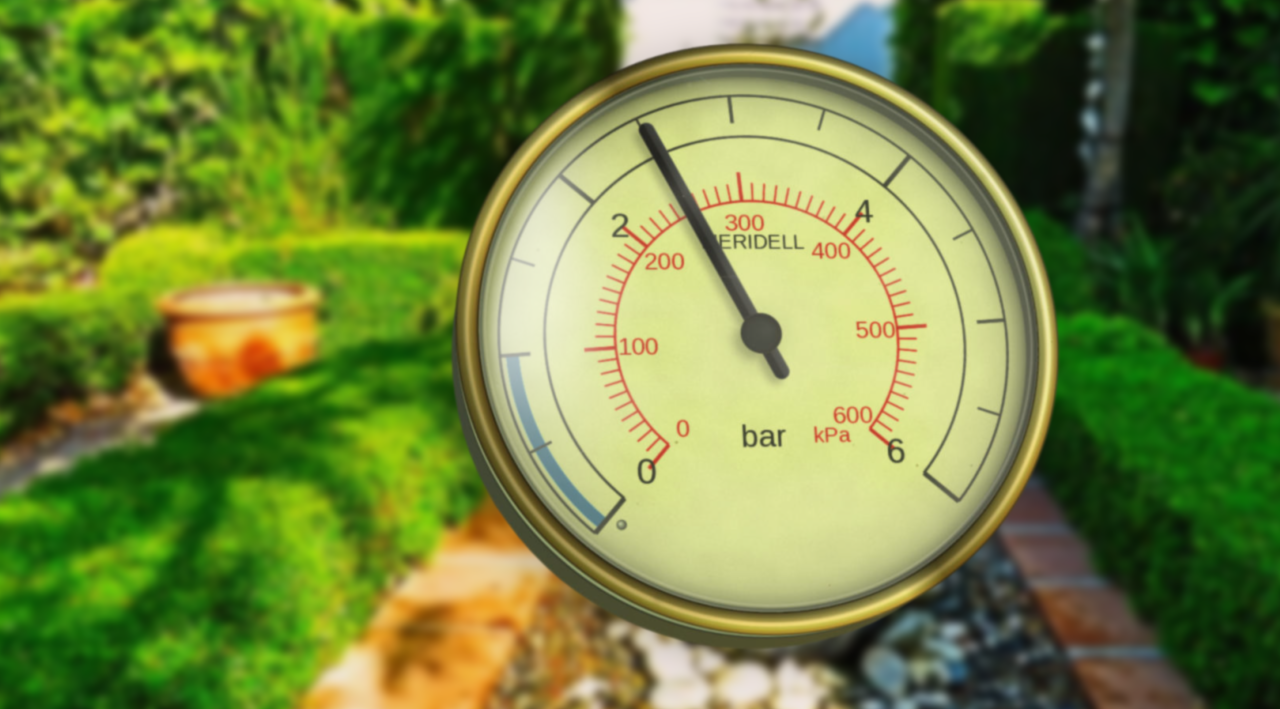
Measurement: 2.5 bar
